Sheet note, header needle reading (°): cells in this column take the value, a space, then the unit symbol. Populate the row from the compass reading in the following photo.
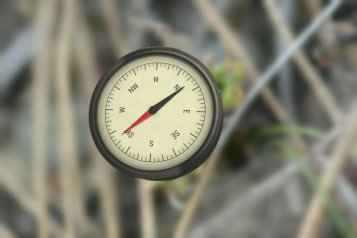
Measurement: 230 °
